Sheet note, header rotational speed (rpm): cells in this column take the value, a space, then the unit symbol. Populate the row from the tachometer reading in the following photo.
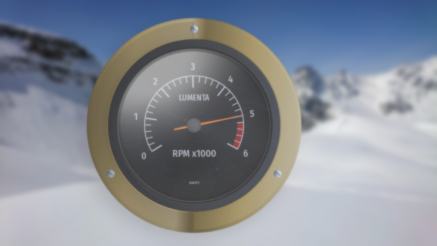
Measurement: 5000 rpm
